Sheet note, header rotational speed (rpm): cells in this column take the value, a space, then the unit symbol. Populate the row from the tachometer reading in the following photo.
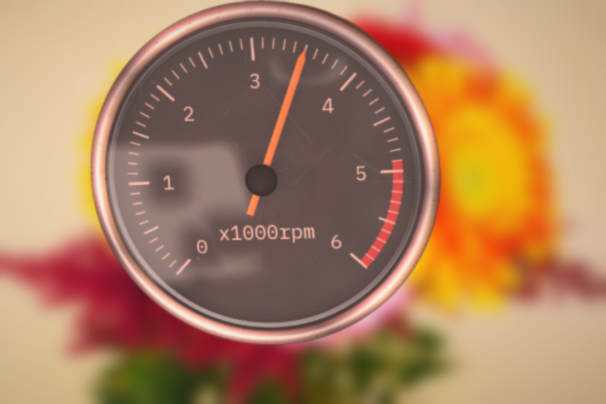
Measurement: 3500 rpm
